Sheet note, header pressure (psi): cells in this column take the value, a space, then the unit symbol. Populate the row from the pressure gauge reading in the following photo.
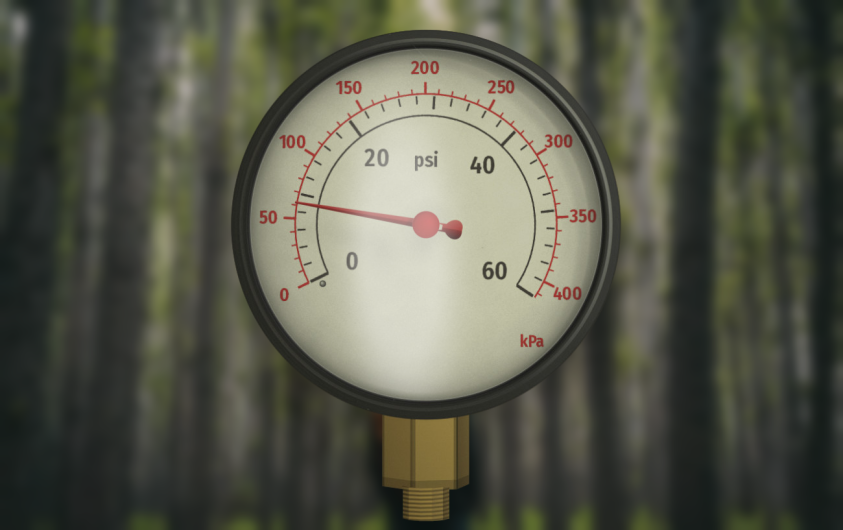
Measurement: 9 psi
